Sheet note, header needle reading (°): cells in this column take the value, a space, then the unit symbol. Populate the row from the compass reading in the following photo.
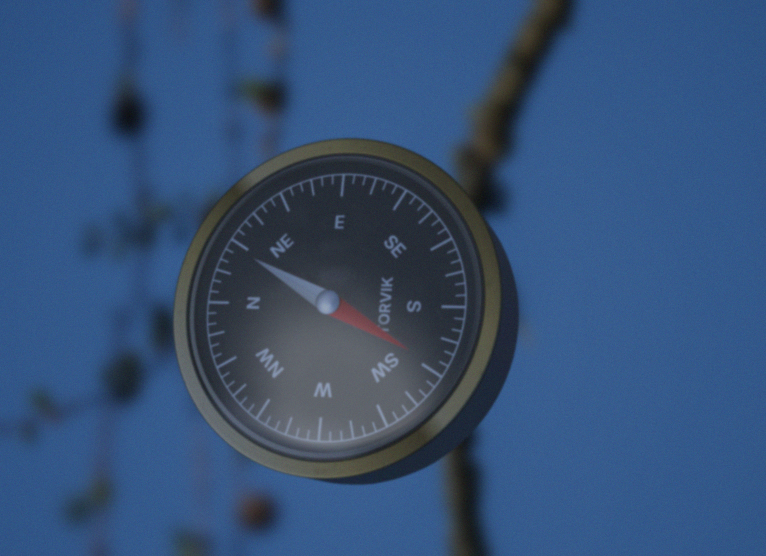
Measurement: 207.5 °
